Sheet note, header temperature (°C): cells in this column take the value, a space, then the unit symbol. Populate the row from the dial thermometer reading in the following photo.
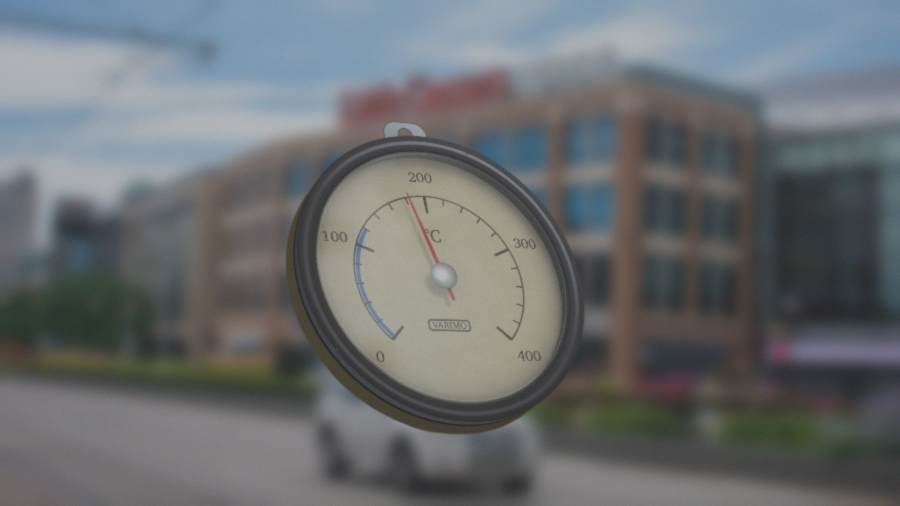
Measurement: 180 °C
